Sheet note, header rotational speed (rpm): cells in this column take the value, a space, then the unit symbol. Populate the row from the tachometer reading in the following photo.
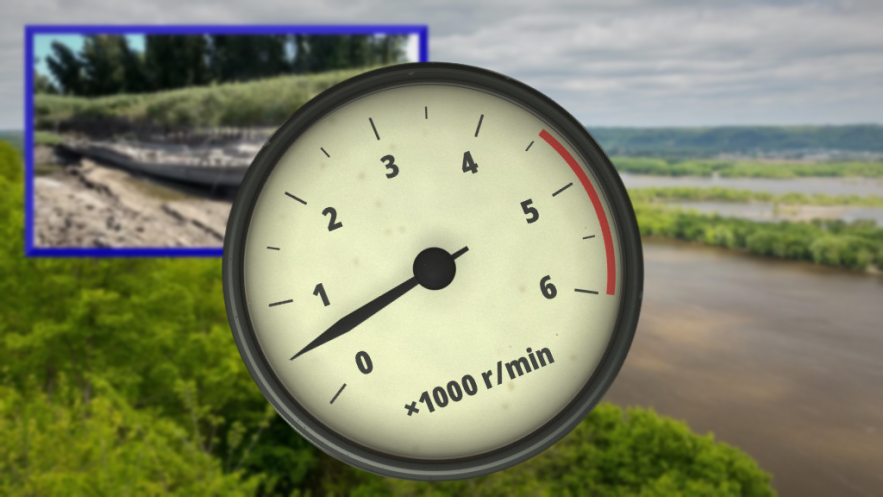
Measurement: 500 rpm
